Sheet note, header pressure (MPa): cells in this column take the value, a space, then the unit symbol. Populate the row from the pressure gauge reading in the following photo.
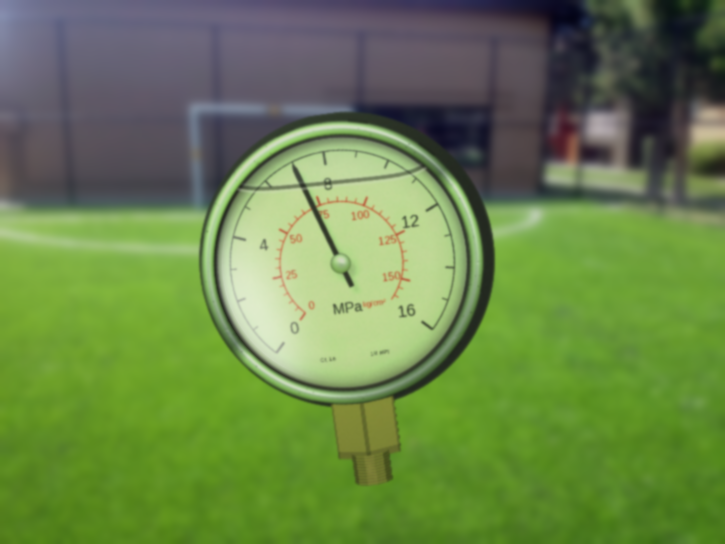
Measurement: 7 MPa
